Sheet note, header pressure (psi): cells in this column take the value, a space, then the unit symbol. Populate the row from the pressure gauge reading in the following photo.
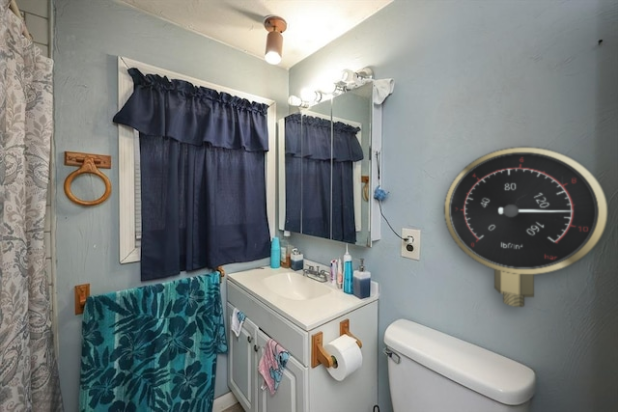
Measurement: 135 psi
